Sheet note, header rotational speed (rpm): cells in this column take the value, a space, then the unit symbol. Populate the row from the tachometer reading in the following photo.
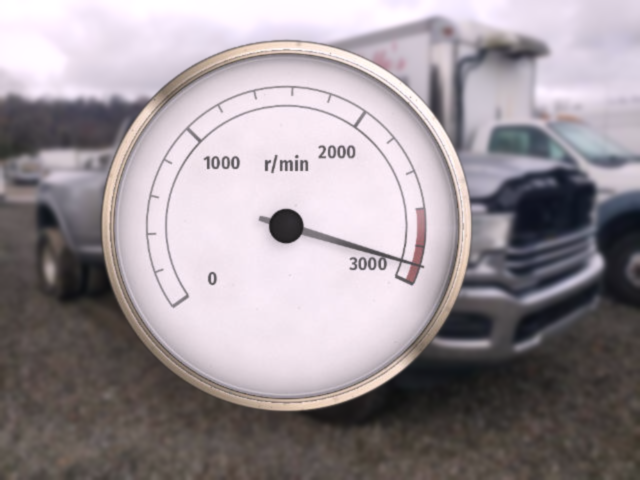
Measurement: 2900 rpm
